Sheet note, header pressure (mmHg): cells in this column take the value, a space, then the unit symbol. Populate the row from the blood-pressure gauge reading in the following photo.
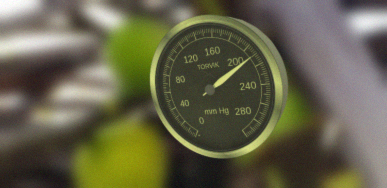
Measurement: 210 mmHg
